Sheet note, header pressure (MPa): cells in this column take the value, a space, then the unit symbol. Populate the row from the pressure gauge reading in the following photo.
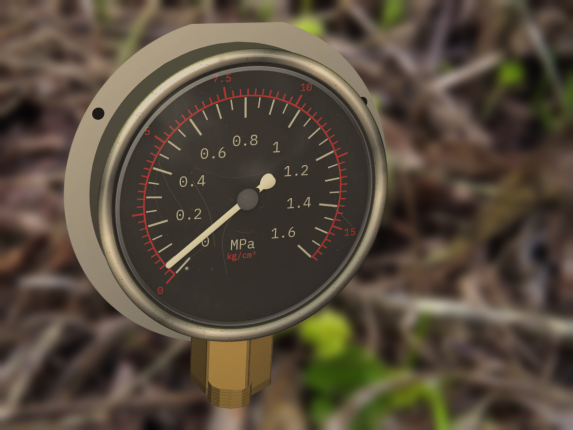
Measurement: 0.05 MPa
